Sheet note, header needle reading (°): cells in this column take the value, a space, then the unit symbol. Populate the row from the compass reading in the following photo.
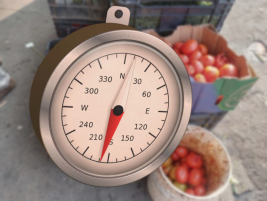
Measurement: 190 °
